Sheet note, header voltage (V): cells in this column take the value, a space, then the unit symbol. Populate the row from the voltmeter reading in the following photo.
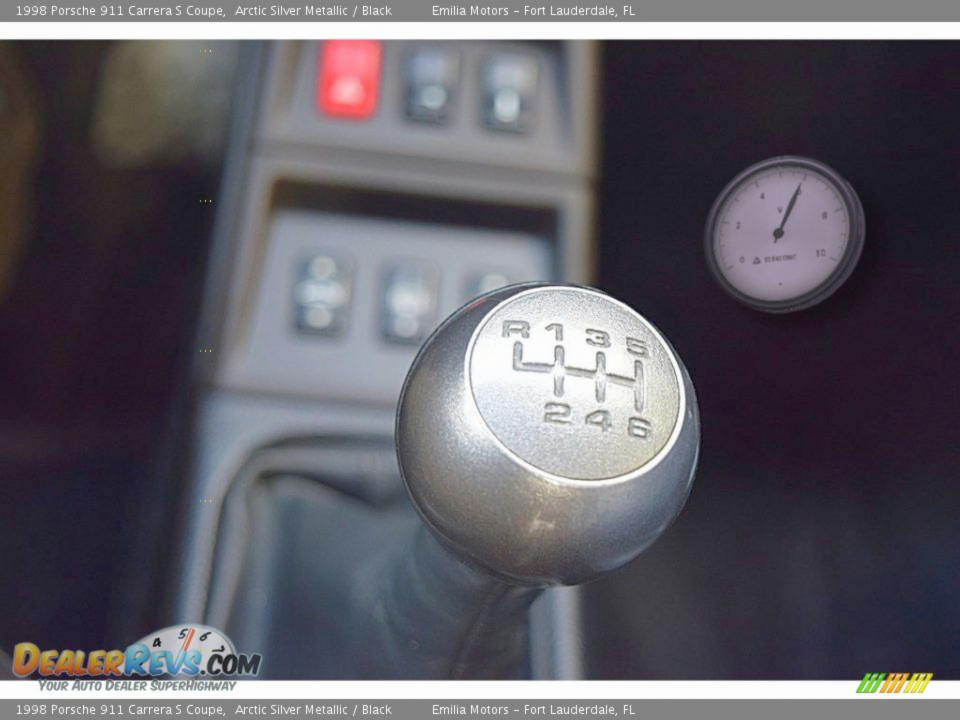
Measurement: 6 V
